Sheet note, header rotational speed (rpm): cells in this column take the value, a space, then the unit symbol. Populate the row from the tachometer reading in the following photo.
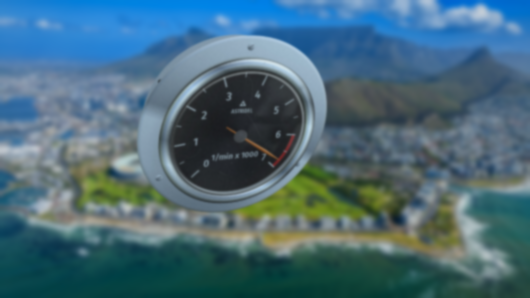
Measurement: 6750 rpm
